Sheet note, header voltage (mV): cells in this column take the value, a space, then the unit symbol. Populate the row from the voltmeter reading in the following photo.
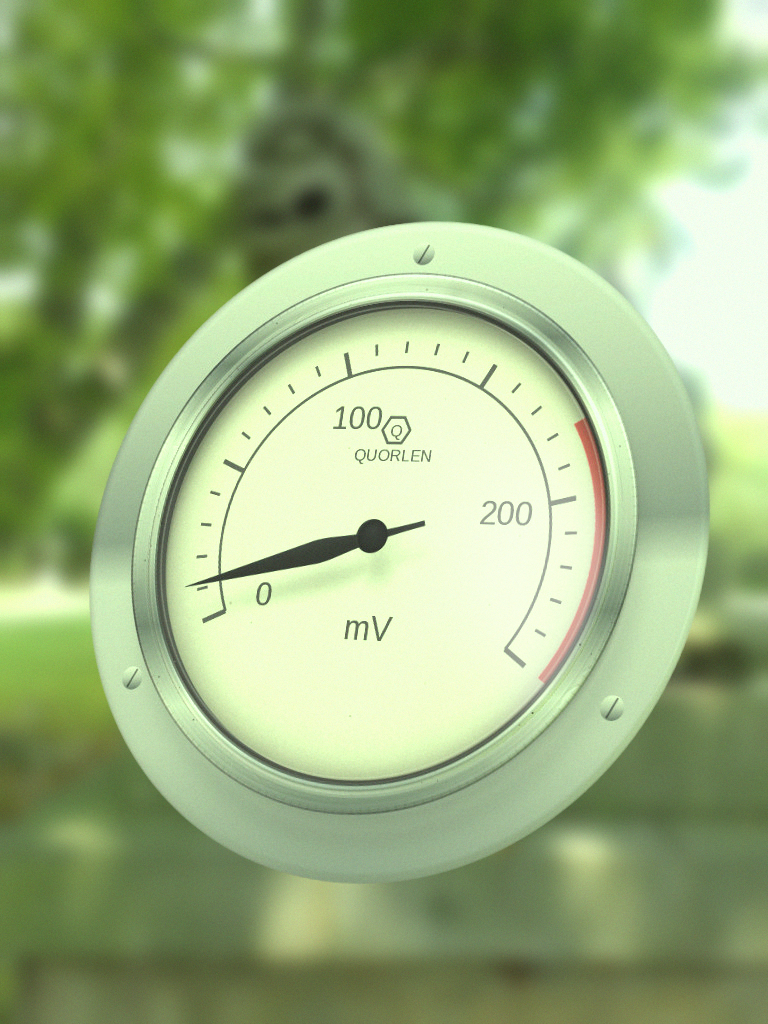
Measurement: 10 mV
